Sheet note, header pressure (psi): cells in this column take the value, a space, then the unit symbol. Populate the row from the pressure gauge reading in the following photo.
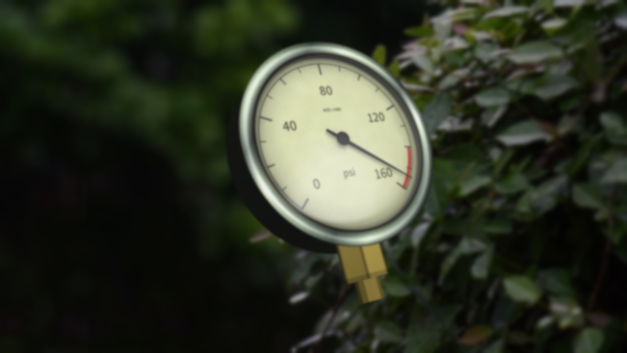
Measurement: 155 psi
